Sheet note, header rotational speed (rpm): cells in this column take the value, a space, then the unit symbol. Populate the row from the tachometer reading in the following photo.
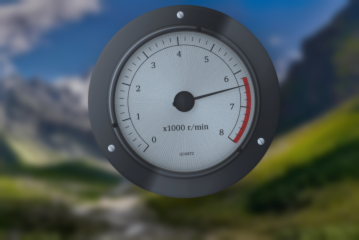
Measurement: 6400 rpm
